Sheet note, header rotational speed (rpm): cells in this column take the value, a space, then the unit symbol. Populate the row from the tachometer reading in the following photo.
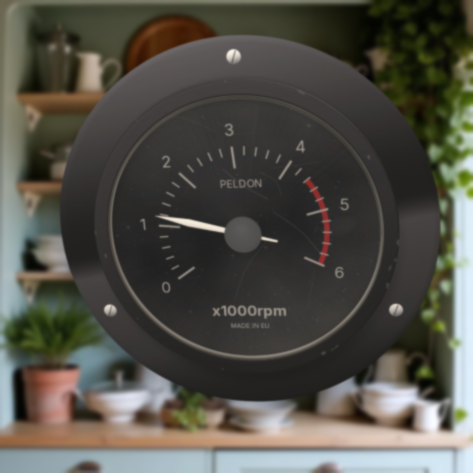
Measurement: 1200 rpm
